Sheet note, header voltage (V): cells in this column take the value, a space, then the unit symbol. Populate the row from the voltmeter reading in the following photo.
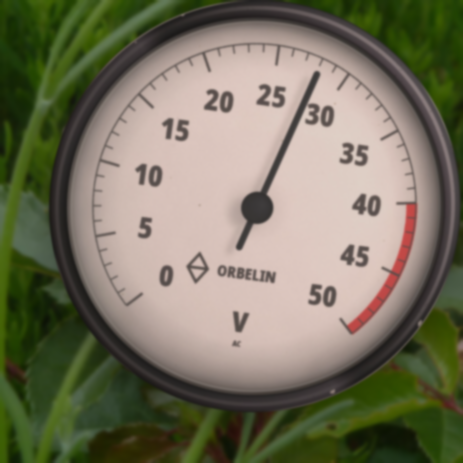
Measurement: 28 V
